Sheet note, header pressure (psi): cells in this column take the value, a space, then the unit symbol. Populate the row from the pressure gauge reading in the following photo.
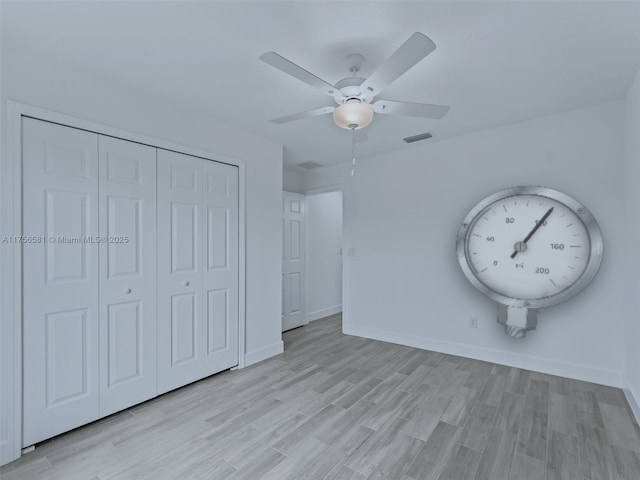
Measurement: 120 psi
